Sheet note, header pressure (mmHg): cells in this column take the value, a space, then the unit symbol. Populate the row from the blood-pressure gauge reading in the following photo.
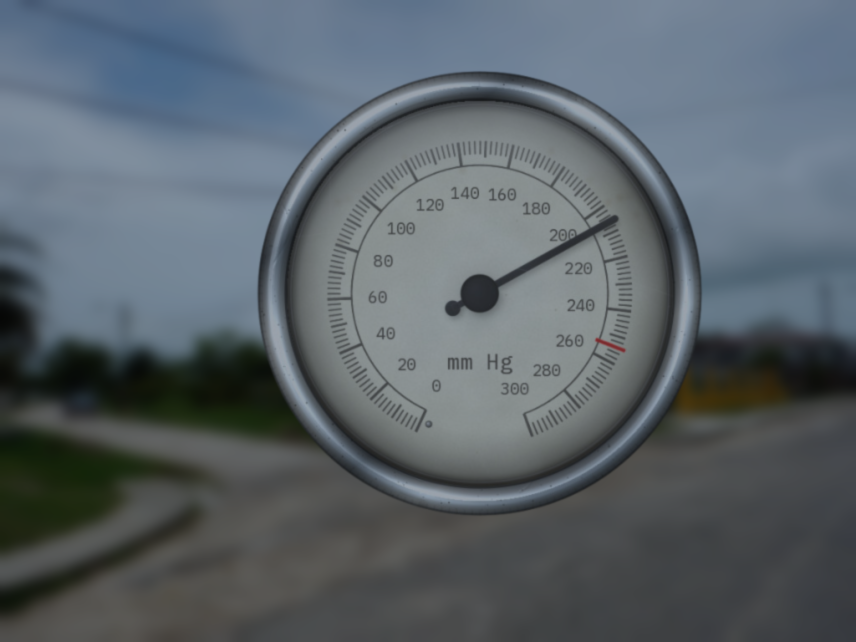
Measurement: 206 mmHg
